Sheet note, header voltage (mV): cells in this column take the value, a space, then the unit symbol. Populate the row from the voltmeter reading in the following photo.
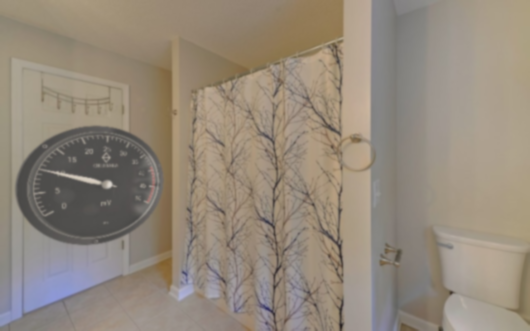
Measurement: 10 mV
